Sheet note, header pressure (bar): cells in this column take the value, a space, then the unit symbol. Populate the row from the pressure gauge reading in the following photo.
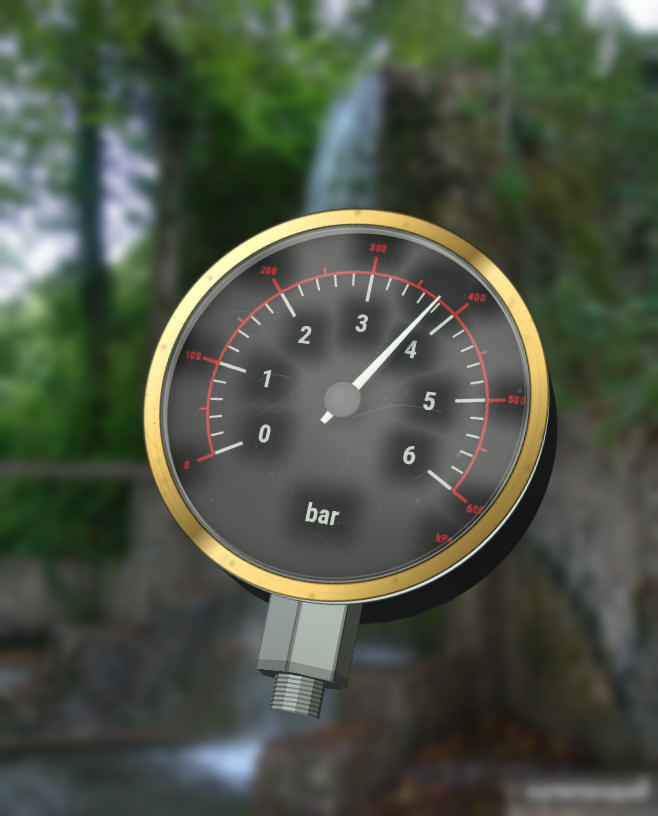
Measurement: 3.8 bar
